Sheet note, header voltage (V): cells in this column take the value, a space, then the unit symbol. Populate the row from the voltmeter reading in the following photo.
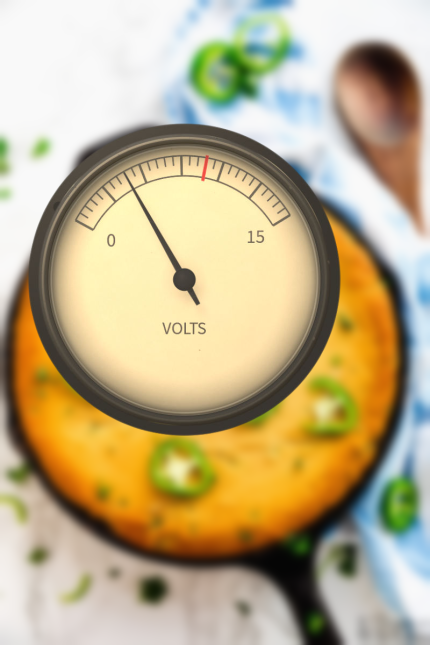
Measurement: 4 V
